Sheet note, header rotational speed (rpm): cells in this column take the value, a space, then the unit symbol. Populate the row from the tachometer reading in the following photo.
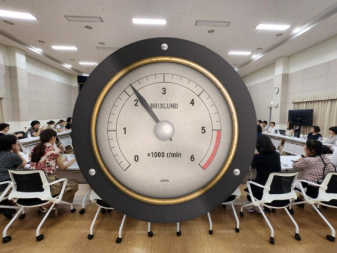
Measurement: 2200 rpm
